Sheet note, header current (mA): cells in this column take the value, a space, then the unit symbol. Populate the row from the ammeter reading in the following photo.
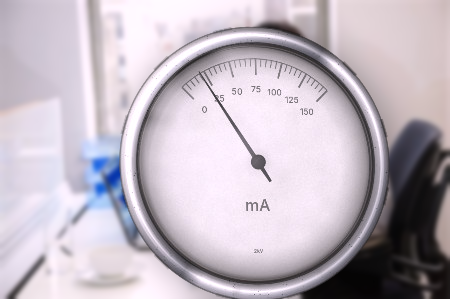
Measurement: 20 mA
